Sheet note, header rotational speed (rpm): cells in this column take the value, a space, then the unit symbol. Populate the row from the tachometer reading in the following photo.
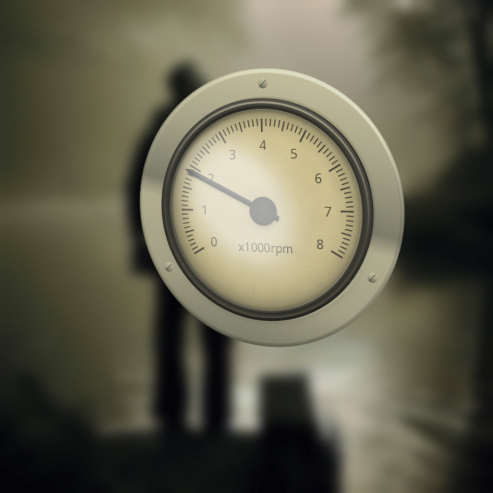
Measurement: 1900 rpm
